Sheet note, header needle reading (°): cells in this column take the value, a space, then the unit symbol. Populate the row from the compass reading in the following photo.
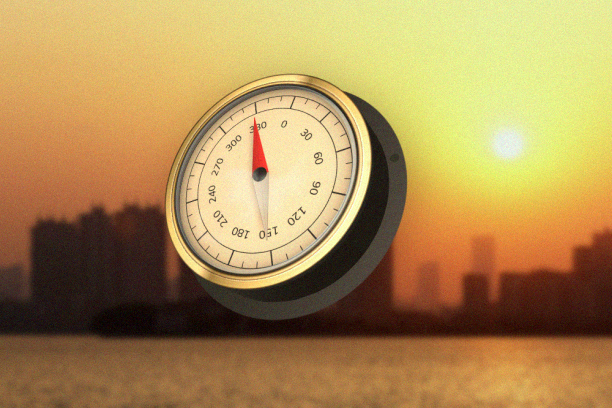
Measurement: 330 °
